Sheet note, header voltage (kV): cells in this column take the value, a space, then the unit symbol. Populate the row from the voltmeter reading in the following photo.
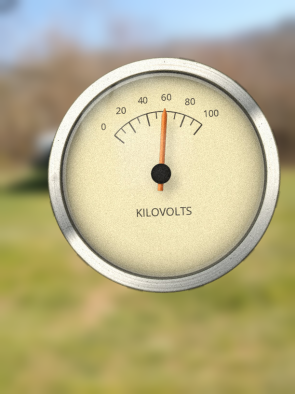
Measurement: 60 kV
